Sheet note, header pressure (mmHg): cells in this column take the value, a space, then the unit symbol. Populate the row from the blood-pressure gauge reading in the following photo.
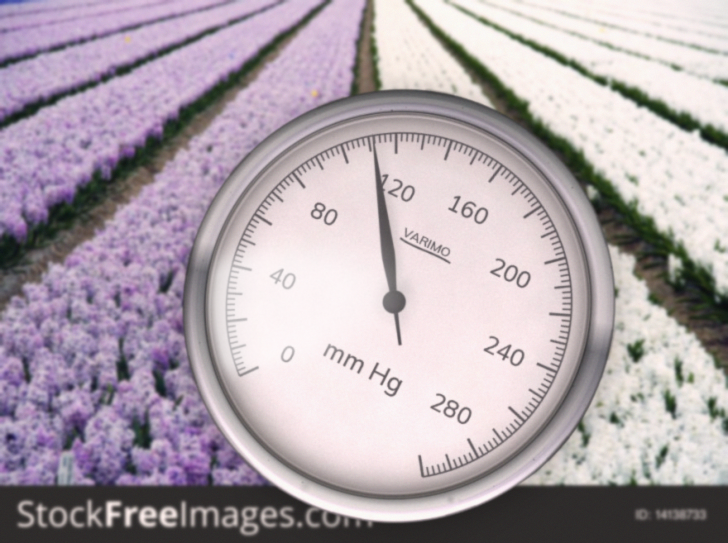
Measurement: 112 mmHg
